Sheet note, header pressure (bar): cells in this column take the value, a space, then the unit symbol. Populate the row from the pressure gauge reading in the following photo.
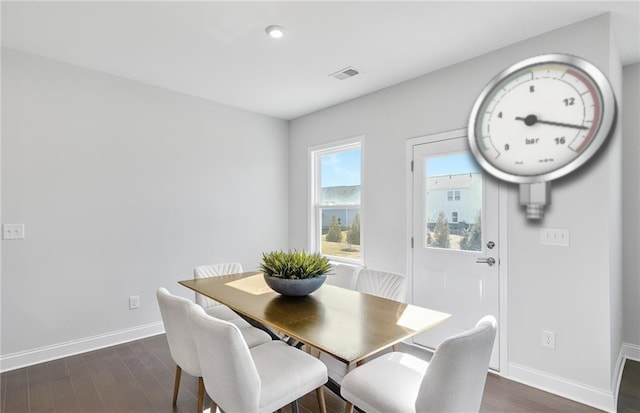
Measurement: 14.5 bar
